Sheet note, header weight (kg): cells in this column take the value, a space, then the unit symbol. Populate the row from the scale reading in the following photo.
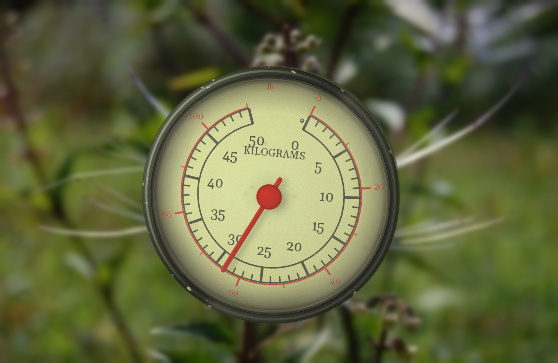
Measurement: 29 kg
